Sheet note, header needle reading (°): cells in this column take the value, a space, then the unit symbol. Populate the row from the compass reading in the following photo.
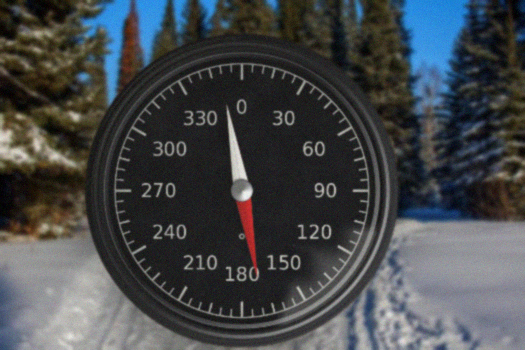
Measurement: 170 °
